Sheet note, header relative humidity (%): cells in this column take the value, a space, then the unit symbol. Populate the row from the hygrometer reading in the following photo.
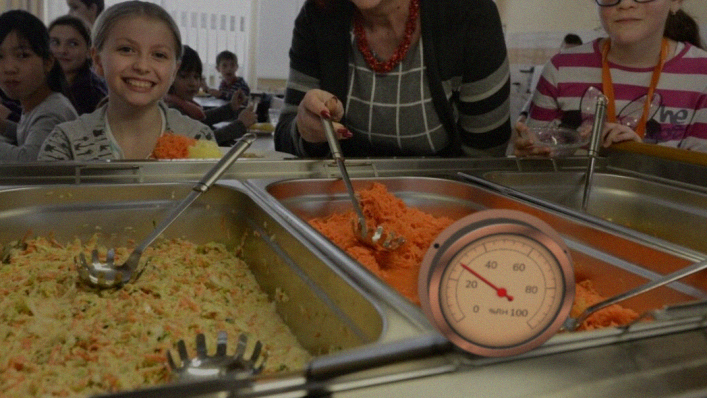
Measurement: 28 %
